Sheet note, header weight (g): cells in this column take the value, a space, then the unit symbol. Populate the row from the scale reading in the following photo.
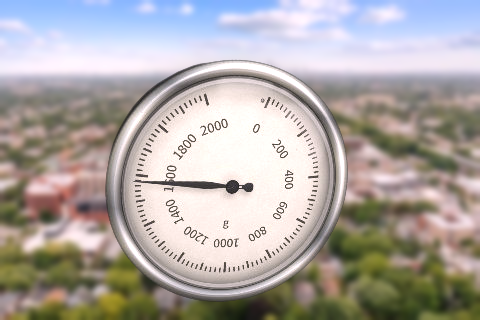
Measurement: 1580 g
